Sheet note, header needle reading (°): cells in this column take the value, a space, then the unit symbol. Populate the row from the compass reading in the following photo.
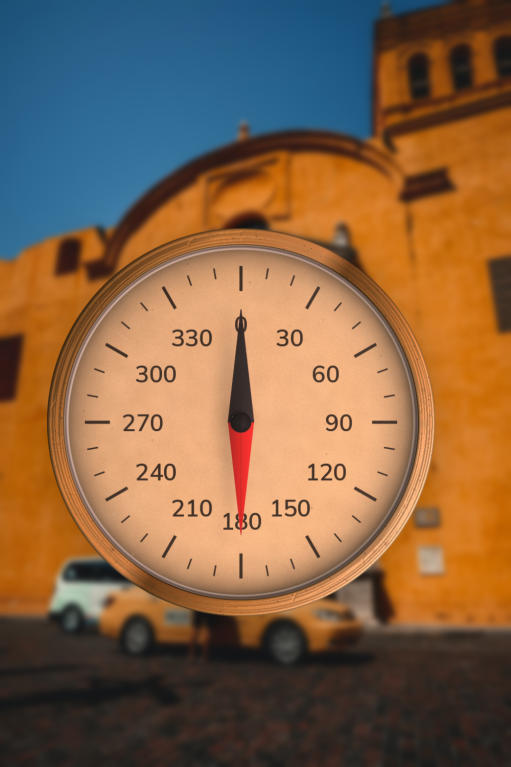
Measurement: 180 °
